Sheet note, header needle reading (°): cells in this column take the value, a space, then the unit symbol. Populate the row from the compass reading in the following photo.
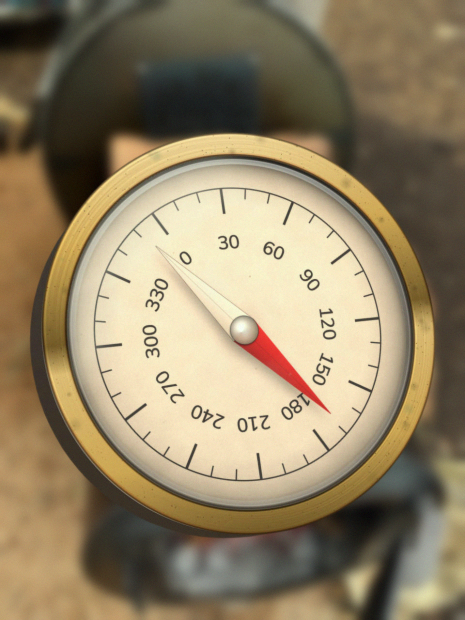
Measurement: 170 °
